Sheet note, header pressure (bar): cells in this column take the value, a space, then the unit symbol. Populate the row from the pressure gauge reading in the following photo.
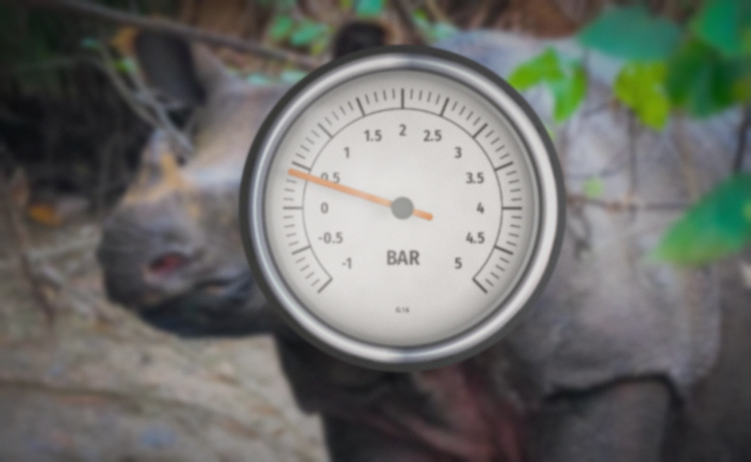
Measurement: 0.4 bar
